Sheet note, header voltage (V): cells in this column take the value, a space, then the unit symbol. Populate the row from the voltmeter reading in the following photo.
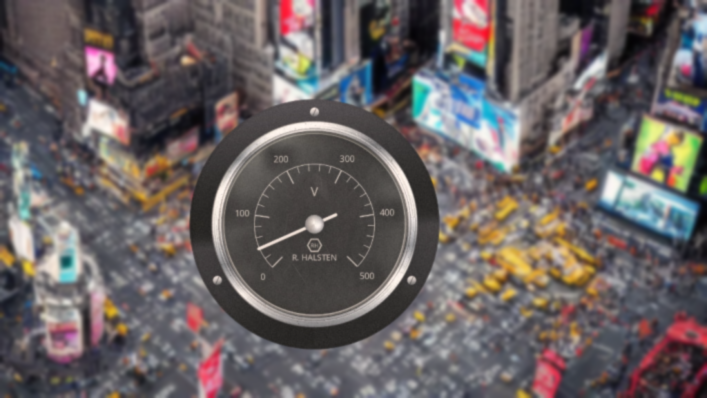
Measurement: 40 V
